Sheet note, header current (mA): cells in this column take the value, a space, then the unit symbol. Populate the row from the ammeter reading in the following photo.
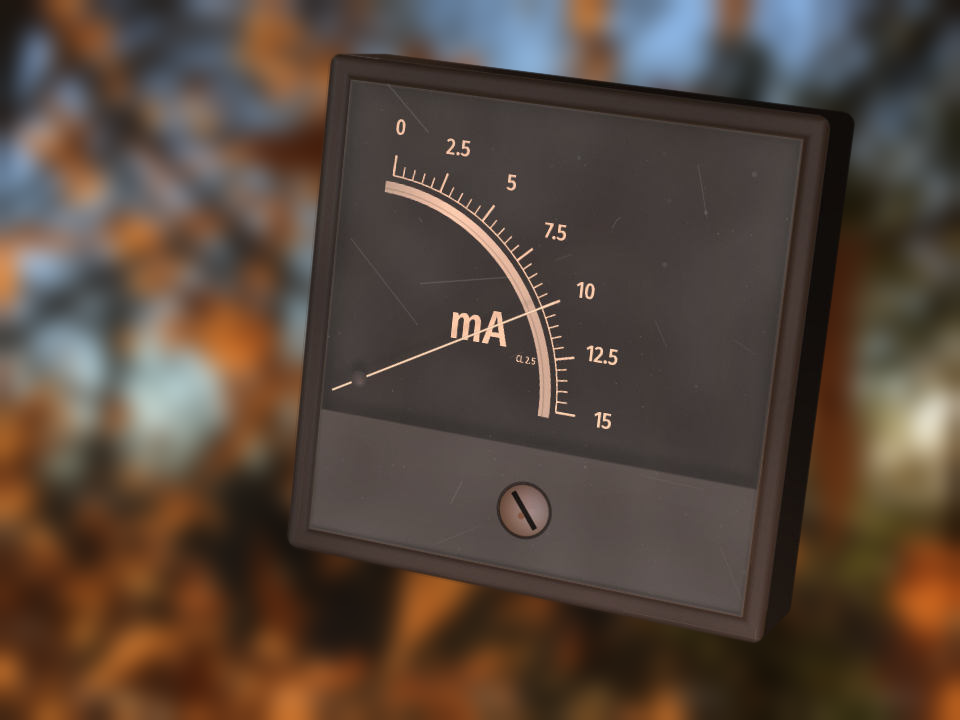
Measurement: 10 mA
